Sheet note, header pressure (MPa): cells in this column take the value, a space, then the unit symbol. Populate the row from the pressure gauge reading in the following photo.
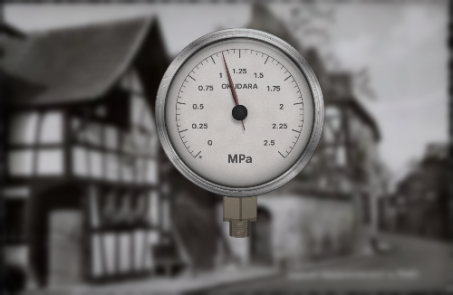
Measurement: 1.1 MPa
